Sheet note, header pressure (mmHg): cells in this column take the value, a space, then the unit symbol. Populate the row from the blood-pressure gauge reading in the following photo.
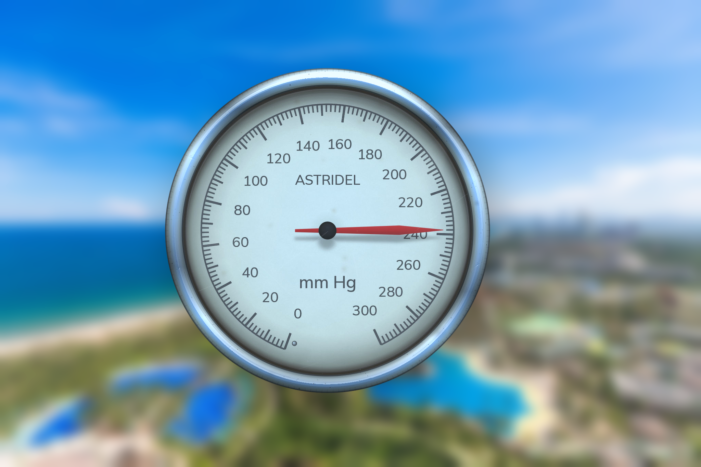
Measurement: 238 mmHg
